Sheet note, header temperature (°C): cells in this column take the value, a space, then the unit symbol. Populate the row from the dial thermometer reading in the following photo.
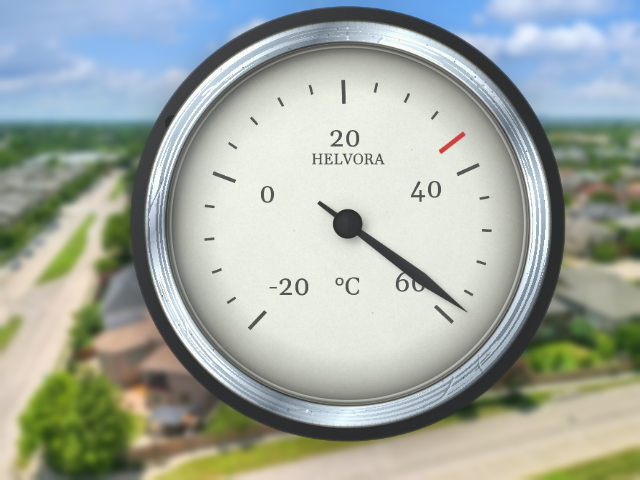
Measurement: 58 °C
